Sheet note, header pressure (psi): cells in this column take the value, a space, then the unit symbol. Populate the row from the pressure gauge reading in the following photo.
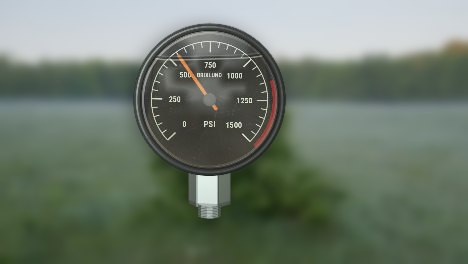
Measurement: 550 psi
